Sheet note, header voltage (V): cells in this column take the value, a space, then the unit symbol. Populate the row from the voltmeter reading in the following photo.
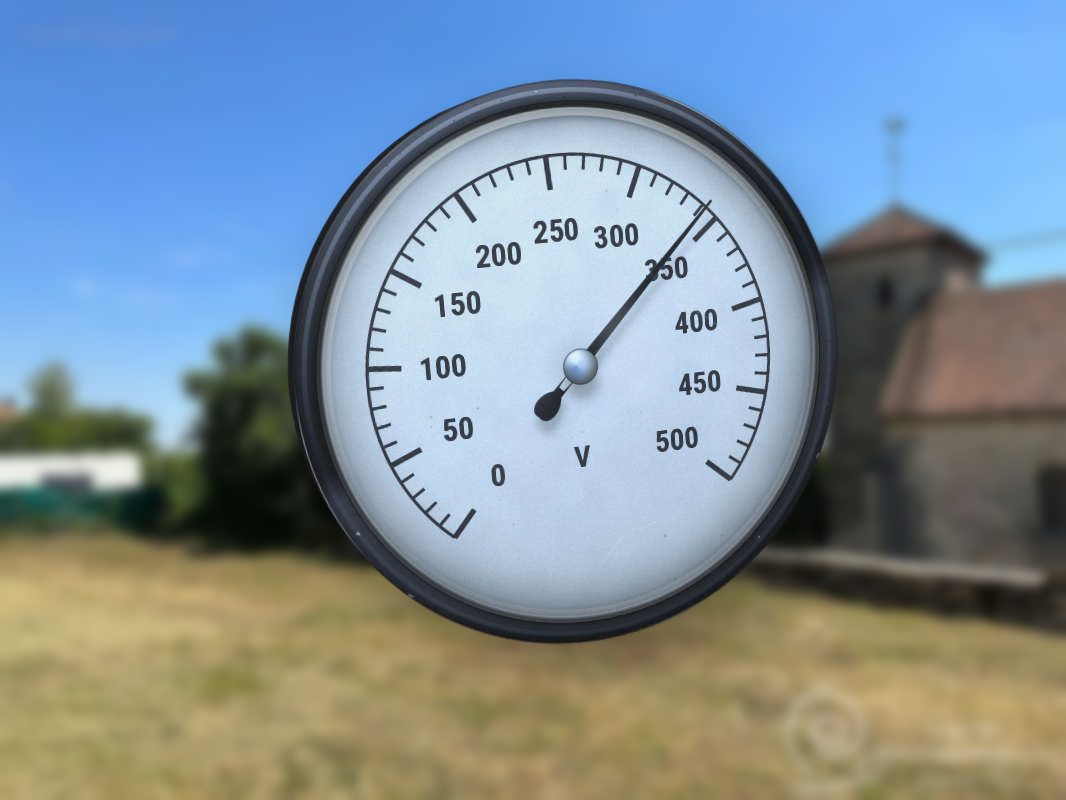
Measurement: 340 V
